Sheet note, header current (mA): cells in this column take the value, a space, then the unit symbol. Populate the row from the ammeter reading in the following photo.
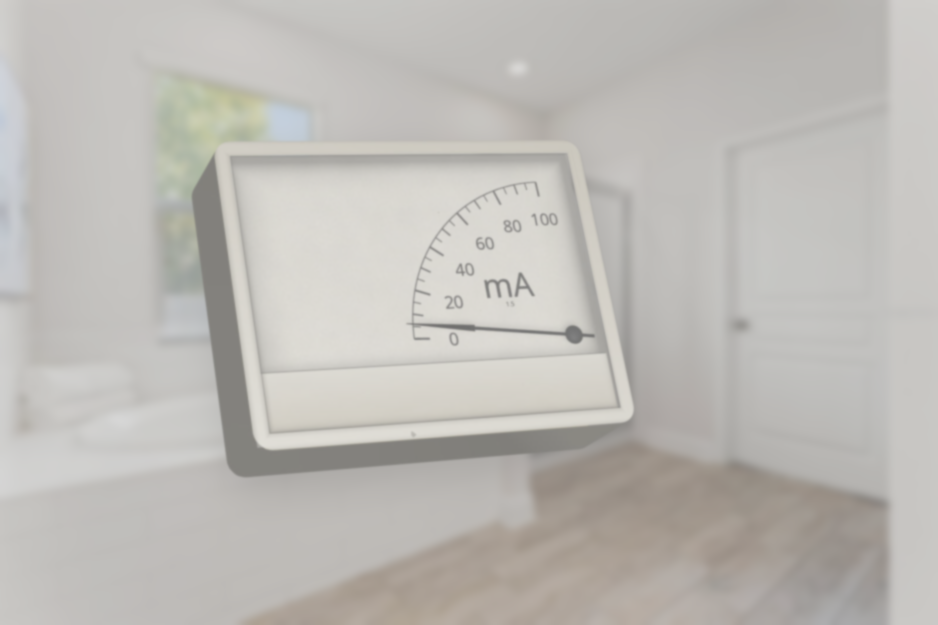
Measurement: 5 mA
